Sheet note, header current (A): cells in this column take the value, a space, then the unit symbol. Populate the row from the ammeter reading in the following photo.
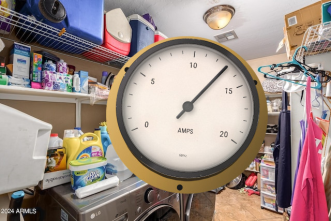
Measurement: 13 A
